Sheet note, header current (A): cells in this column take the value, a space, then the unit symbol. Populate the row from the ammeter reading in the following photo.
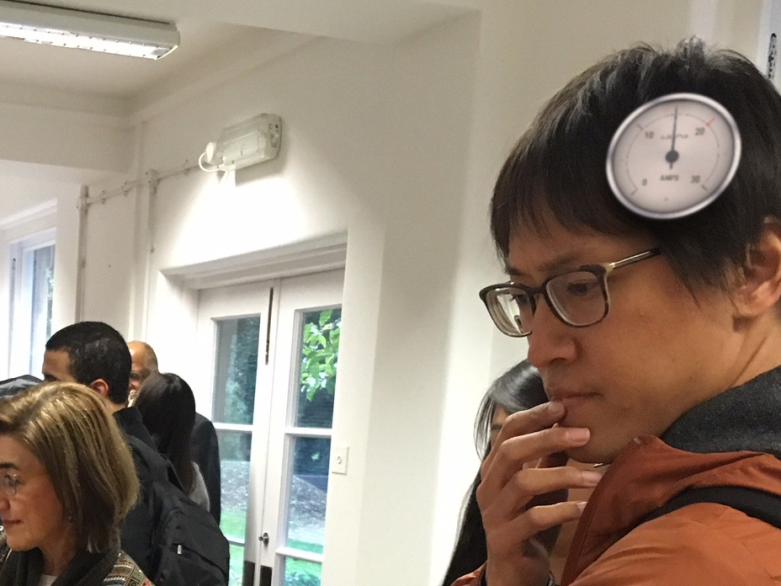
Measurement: 15 A
